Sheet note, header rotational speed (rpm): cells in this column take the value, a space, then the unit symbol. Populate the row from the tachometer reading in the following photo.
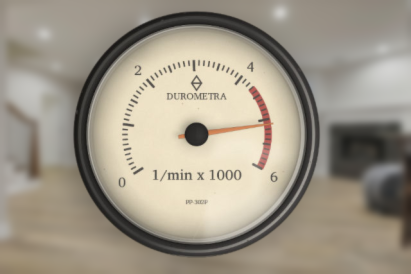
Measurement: 5100 rpm
